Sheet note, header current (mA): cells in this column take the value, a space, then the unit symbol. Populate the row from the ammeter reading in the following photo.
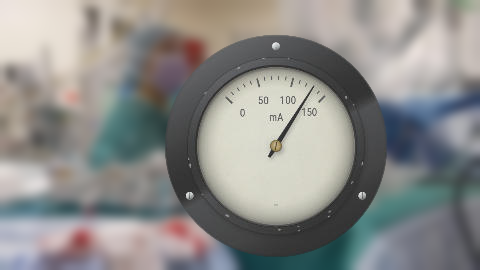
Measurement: 130 mA
